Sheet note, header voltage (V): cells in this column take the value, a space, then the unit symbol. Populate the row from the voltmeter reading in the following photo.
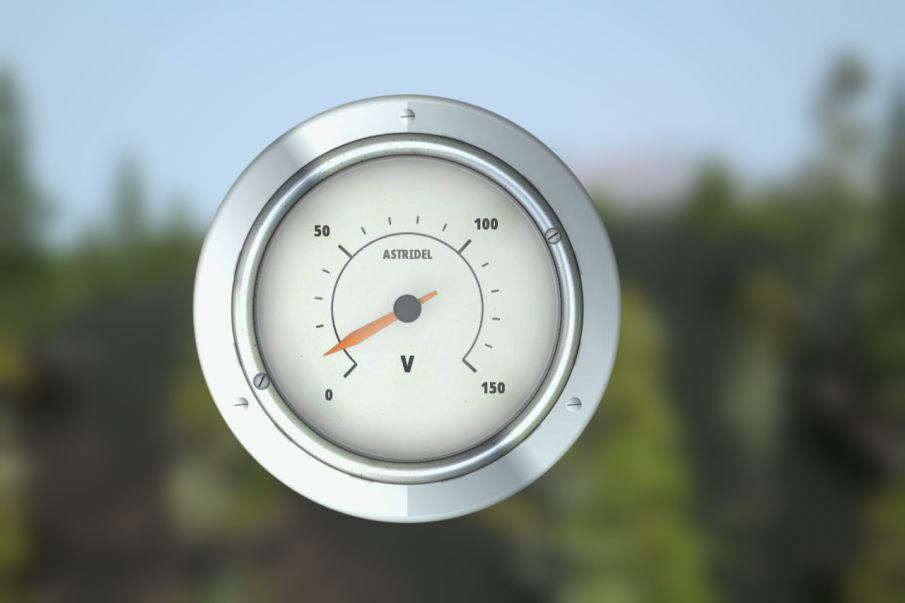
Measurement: 10 V
